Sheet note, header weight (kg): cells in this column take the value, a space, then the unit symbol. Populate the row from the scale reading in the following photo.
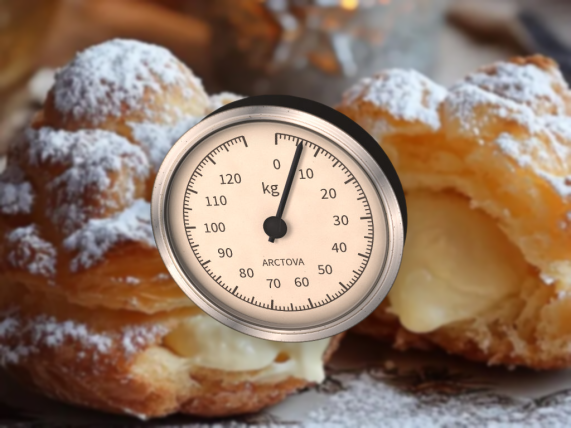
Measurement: 6 kg
